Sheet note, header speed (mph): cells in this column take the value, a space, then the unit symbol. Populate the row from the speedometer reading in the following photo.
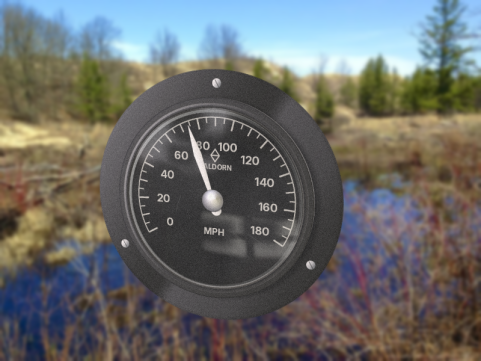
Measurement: 75 mph
